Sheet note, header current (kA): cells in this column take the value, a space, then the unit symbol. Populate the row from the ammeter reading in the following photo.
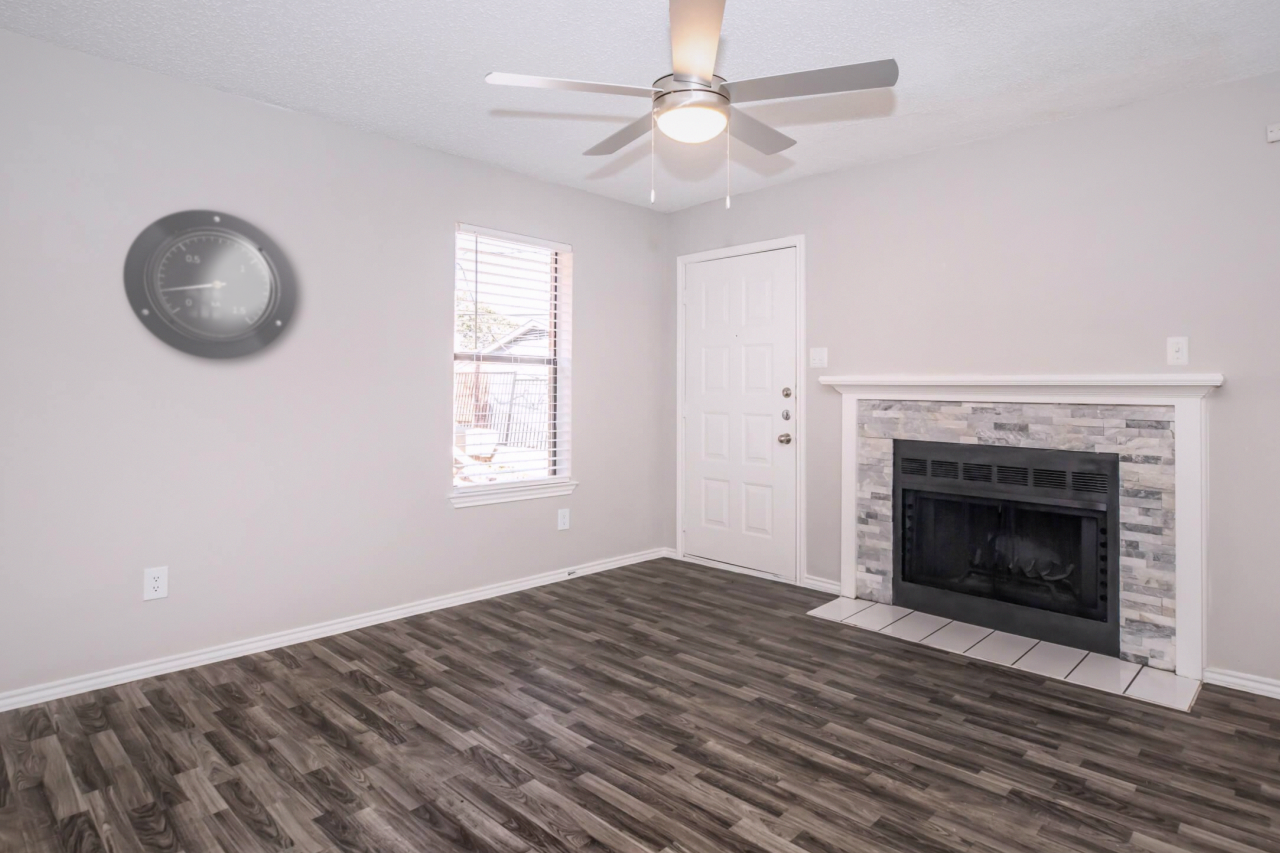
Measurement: 0.15 kA
